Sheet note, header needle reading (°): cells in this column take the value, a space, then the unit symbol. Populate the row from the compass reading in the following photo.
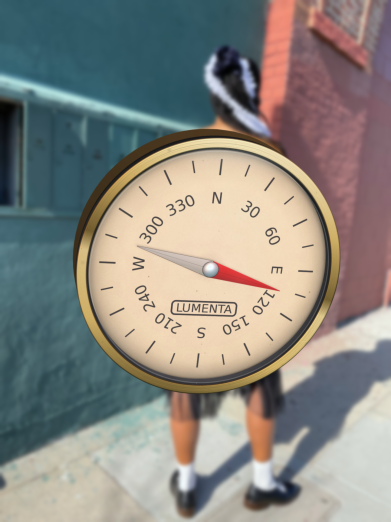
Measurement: 105 °
